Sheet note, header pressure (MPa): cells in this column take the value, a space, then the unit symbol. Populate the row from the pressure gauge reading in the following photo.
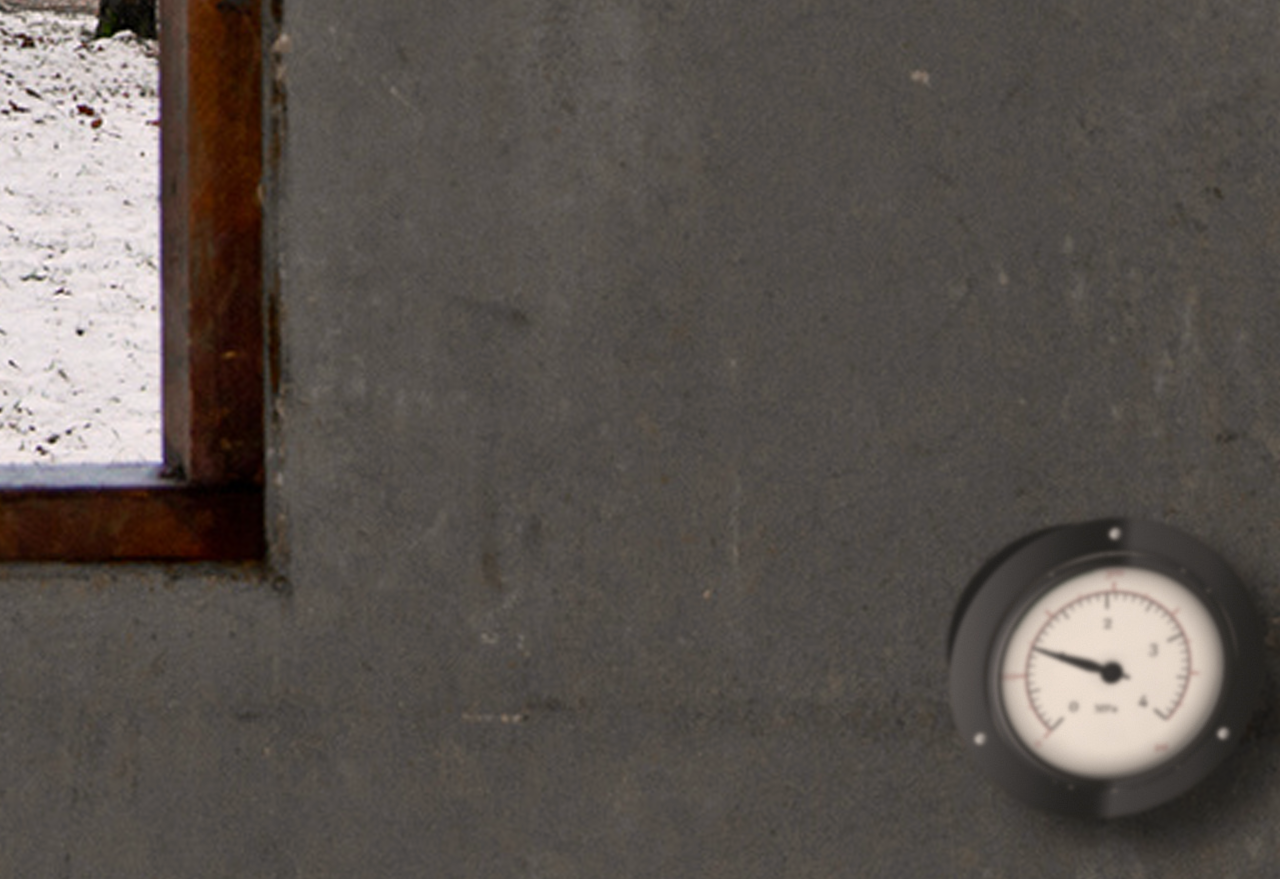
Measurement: 1 MPa
